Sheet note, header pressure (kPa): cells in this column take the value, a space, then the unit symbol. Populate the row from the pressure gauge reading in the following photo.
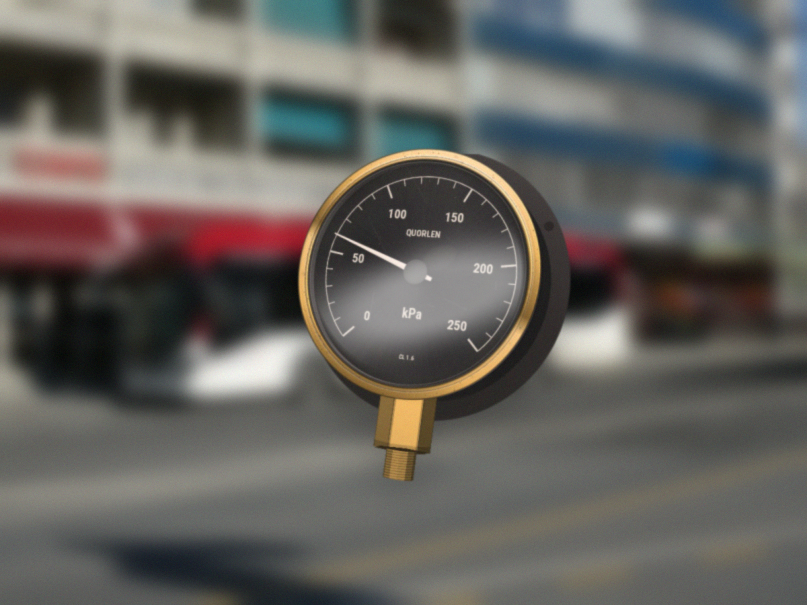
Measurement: 60 kPa
